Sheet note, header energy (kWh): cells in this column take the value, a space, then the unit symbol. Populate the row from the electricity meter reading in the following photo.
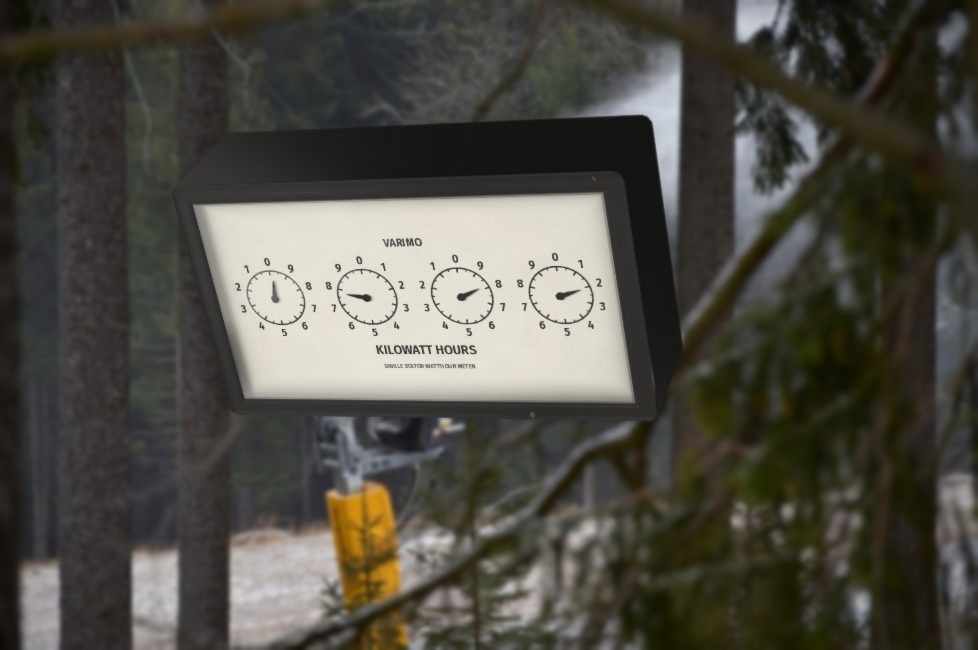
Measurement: 9782 kWh
